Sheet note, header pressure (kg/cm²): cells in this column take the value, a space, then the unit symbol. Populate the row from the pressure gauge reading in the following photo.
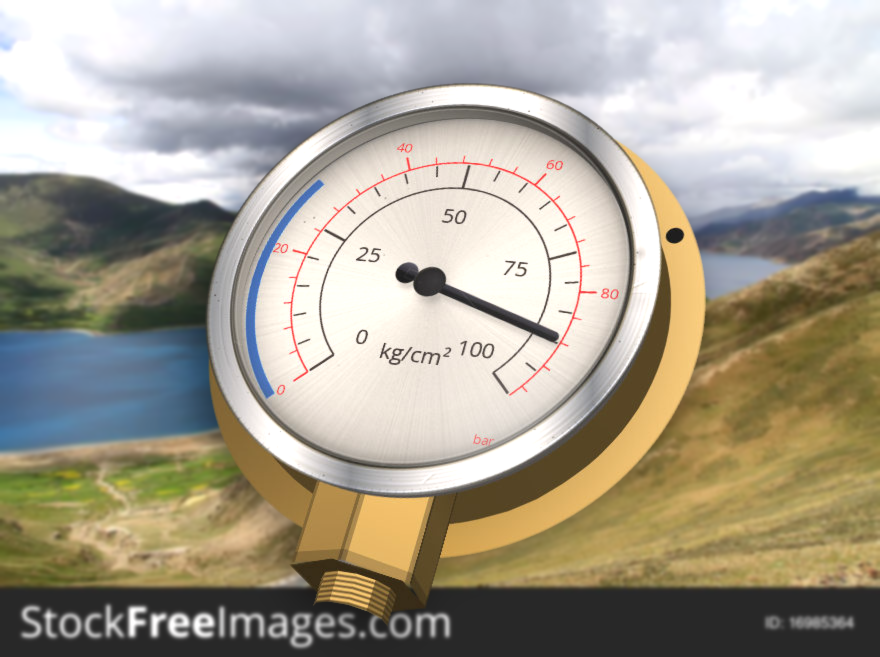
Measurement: 90 kg/cm²
